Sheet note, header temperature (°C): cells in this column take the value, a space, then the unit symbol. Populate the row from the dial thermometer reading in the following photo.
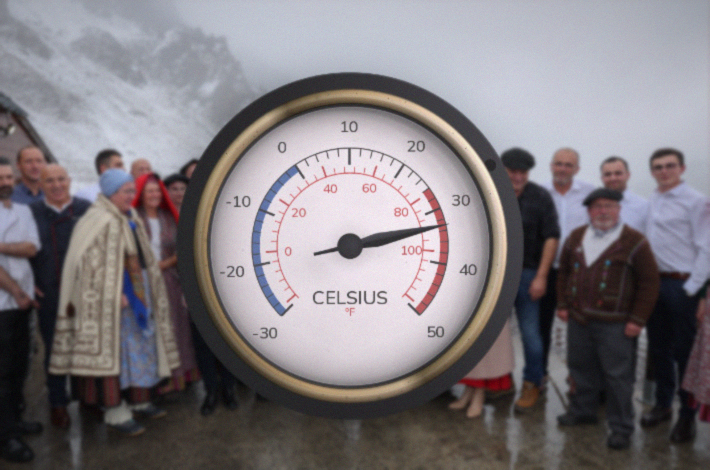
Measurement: 33 °C
